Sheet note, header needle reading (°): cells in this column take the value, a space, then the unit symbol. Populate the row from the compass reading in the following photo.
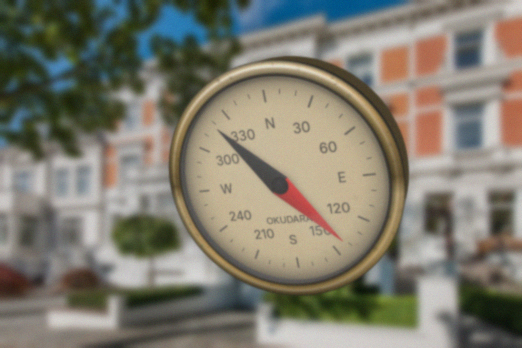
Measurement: 140 °
